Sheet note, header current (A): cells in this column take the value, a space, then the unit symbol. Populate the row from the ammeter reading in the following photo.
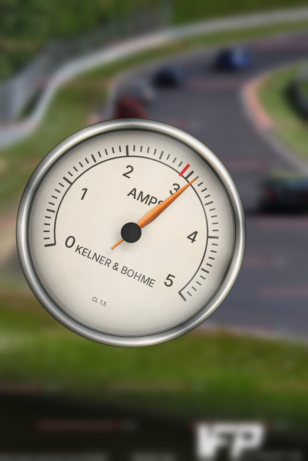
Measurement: 3.1 A
